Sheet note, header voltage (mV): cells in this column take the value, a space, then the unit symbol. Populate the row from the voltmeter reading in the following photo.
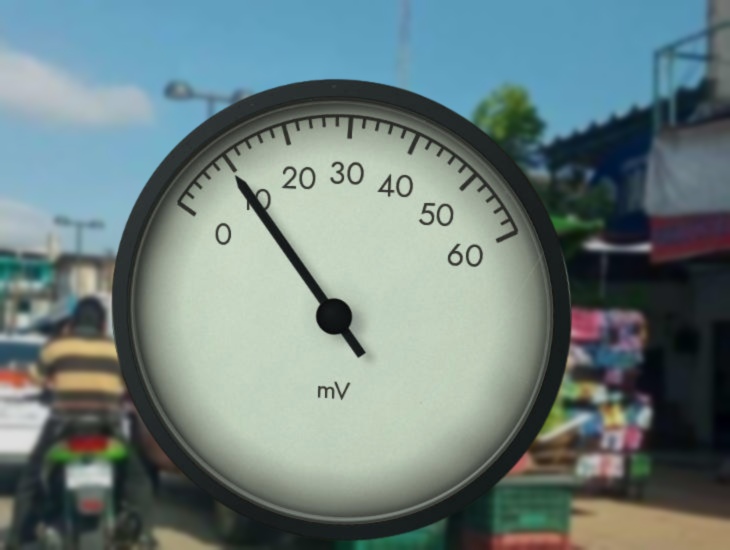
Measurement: 10 mV
